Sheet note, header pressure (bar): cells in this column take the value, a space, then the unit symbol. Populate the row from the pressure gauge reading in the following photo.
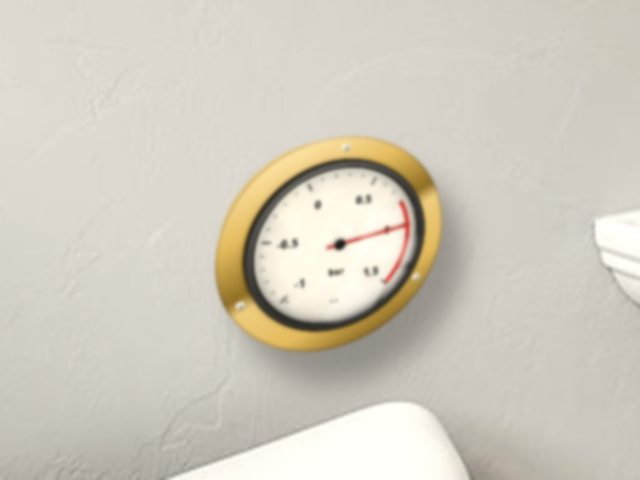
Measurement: 1 bar
